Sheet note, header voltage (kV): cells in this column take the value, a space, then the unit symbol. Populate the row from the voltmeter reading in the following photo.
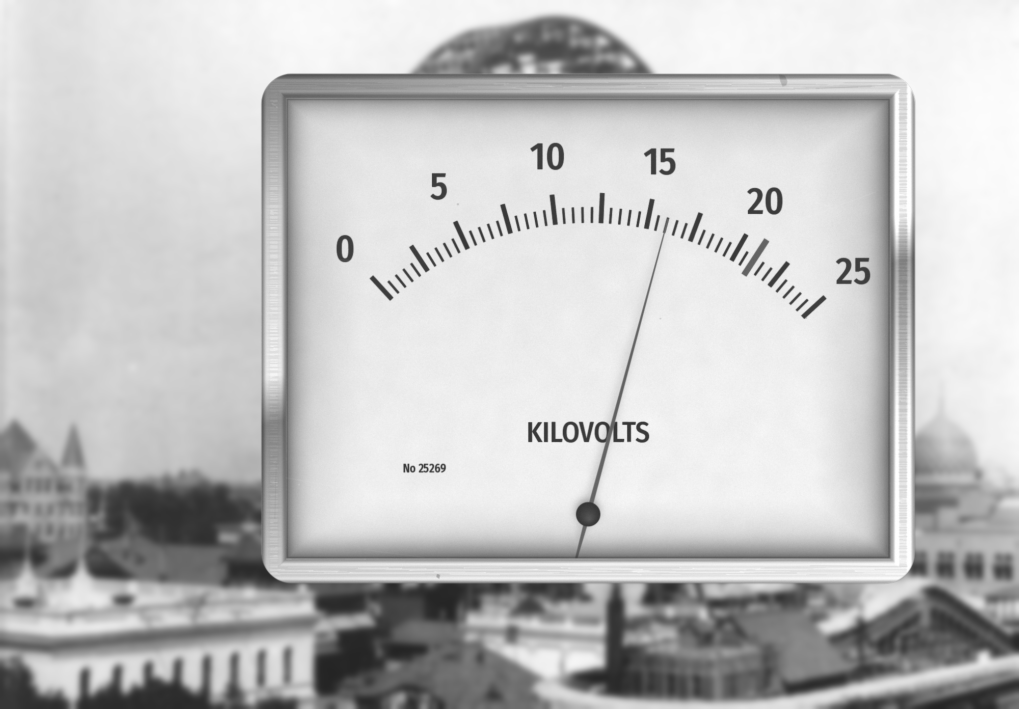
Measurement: 16 kV
